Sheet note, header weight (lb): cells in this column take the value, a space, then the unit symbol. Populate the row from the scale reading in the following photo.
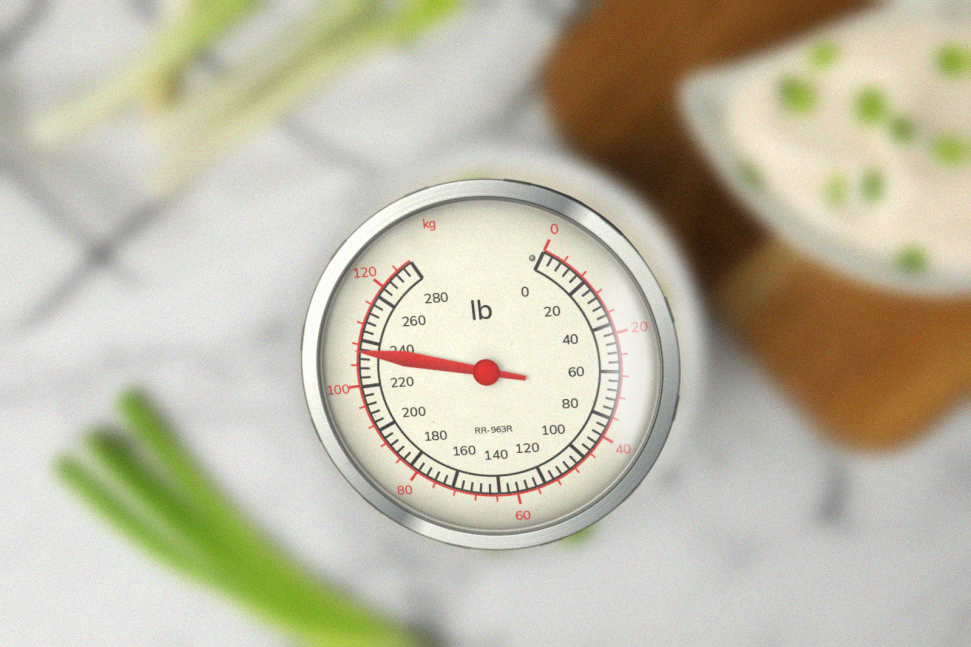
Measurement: 236 lb
